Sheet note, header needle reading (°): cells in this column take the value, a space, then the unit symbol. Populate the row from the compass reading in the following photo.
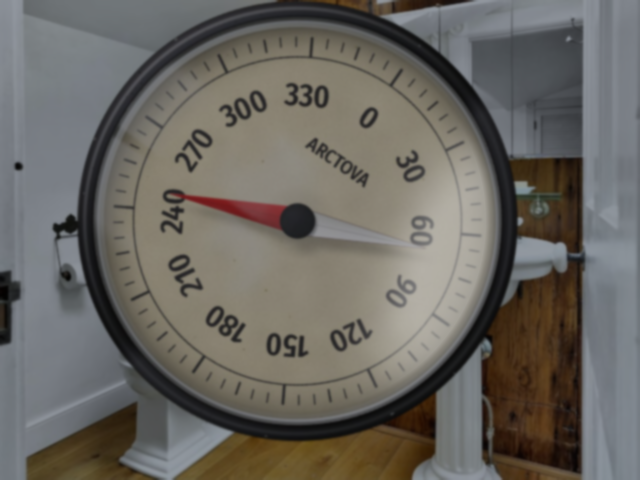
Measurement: 247.5 °
